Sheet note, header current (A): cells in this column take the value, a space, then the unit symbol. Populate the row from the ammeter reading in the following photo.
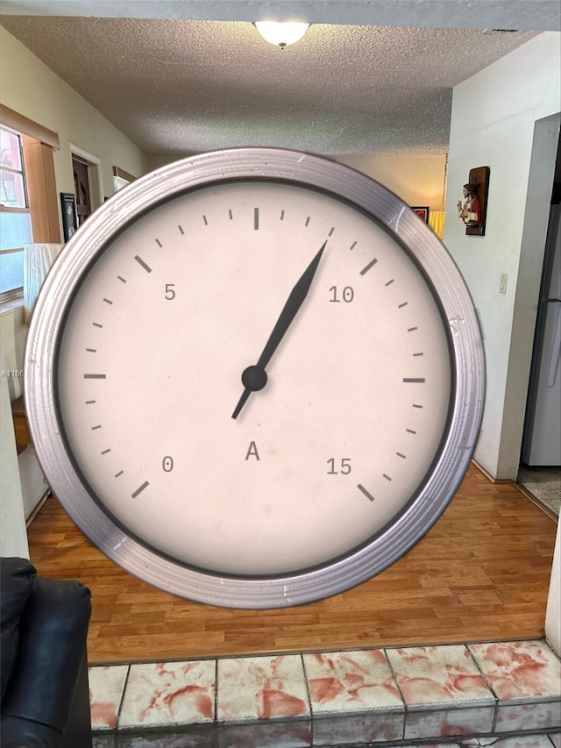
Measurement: 9 A
